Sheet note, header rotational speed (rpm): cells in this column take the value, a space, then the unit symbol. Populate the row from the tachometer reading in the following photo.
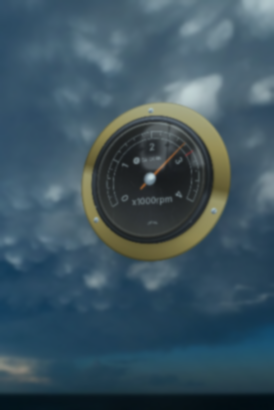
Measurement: 2800 rpm
